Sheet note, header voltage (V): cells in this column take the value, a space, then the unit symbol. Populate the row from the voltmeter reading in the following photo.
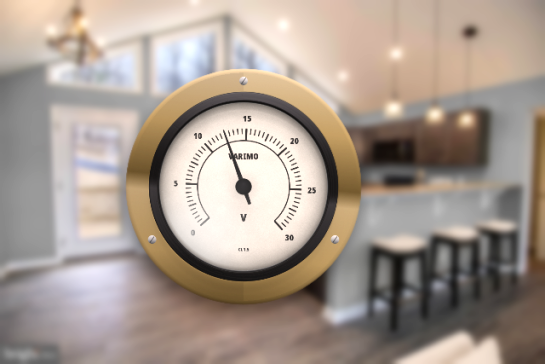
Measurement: 12.5 V
